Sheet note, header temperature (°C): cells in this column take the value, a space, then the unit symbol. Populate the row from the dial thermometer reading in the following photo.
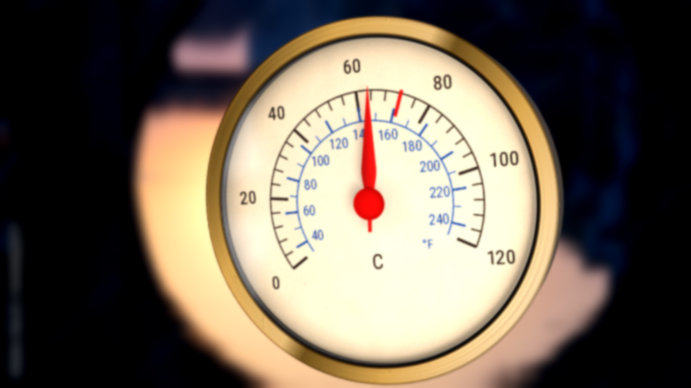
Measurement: 64 °C
